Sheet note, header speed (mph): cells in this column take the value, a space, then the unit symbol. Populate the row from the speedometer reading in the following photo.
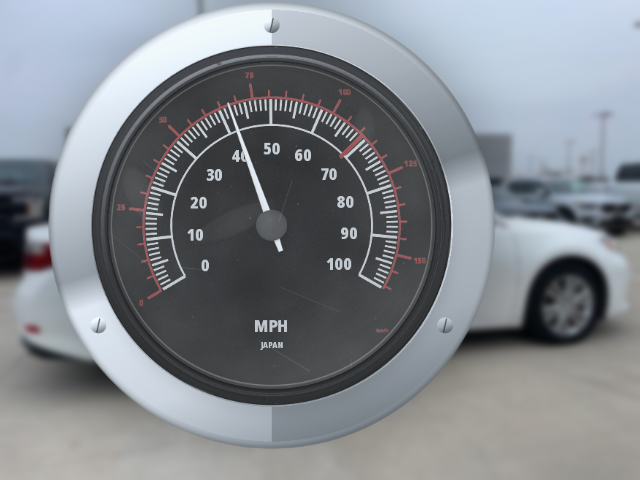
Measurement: 42 mph
